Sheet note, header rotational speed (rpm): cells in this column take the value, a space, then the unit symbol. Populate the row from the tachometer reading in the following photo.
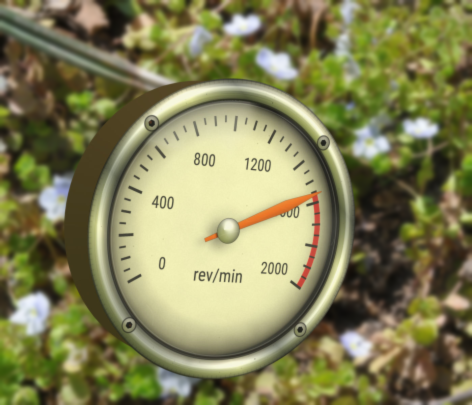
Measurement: 1550 rpm
